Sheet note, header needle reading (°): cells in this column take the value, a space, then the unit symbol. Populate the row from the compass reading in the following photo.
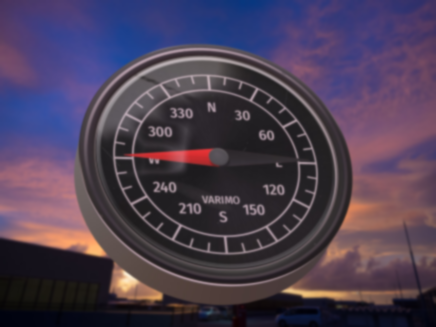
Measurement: 270 °
